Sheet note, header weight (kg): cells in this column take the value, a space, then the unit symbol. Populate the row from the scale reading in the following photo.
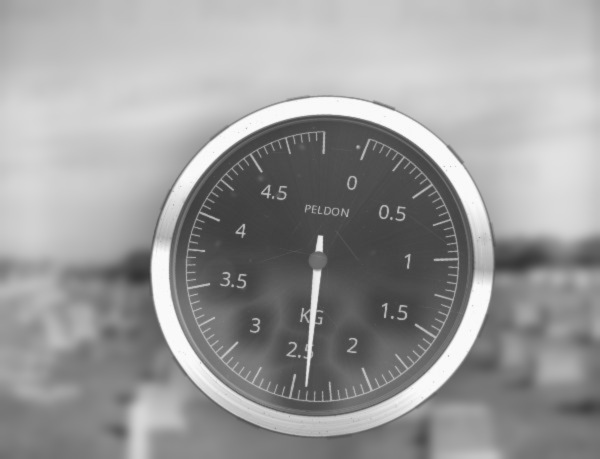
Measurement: 2.4 kg
